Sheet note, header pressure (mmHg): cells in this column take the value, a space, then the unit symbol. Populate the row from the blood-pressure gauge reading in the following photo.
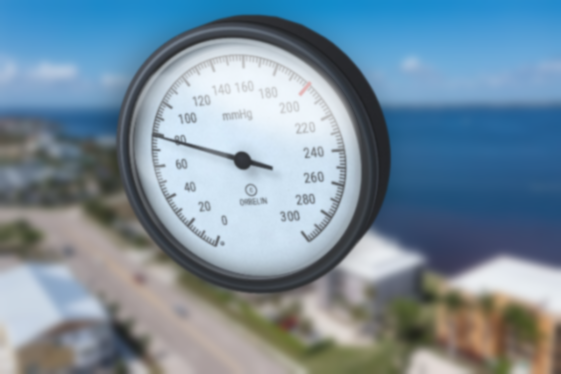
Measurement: 80 mmHg
